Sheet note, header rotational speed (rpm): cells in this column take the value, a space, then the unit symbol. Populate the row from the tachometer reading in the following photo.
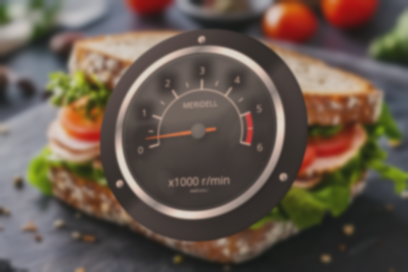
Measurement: 250 rpm
